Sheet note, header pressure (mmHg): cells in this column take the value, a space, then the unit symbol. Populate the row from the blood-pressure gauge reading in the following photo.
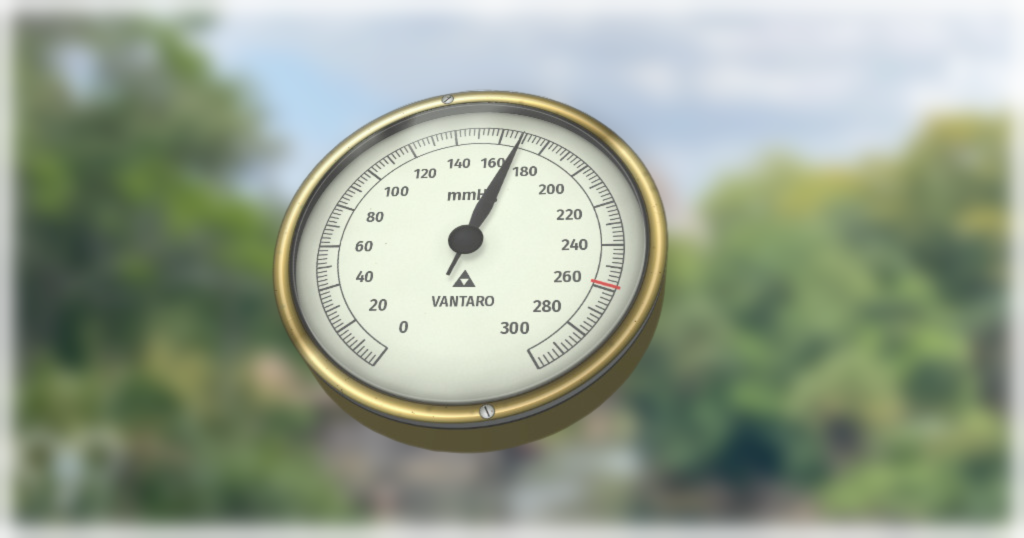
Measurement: 170 mmHg
